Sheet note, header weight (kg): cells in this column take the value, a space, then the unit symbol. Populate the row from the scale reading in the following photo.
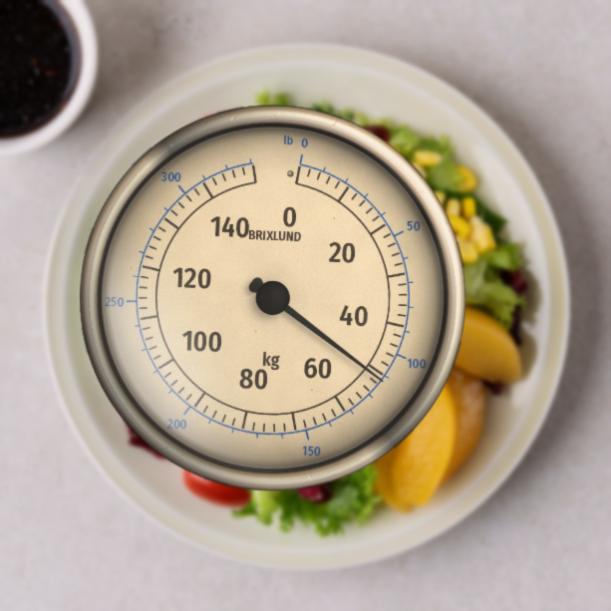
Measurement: 51 kg
